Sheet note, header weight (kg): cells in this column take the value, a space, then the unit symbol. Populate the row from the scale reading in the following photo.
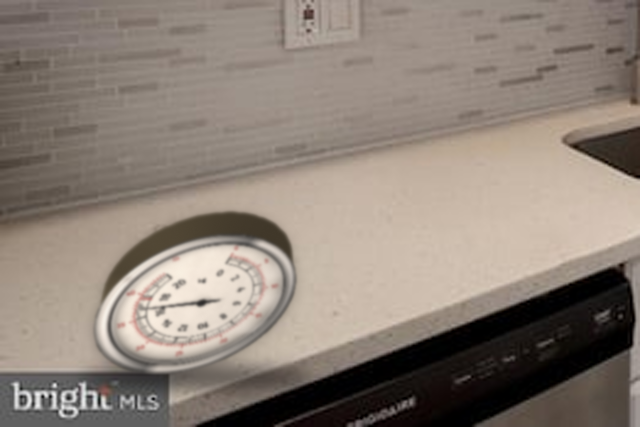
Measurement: 17 kg
